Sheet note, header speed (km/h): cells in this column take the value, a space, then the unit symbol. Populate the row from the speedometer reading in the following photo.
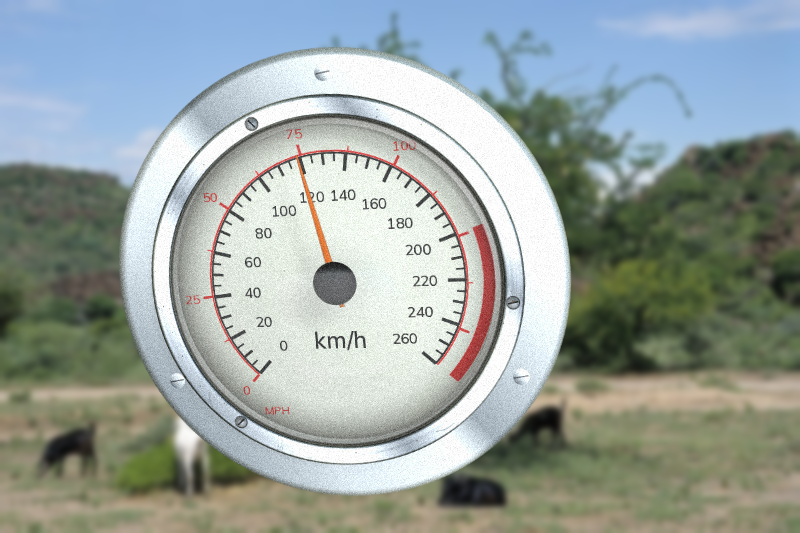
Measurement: 120 km/h
